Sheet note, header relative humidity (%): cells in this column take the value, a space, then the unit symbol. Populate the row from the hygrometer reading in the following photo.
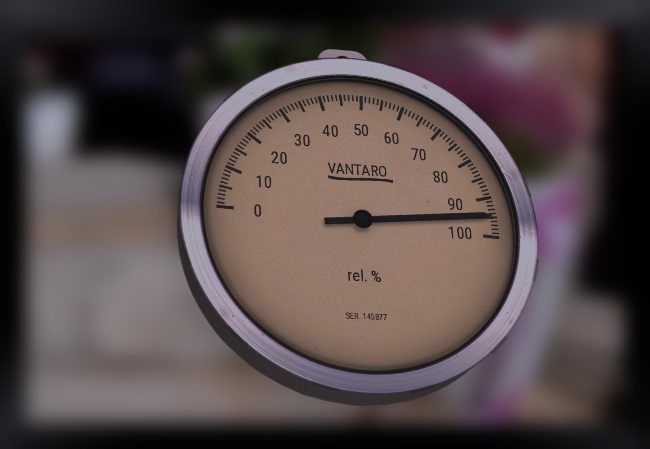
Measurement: 95 %
